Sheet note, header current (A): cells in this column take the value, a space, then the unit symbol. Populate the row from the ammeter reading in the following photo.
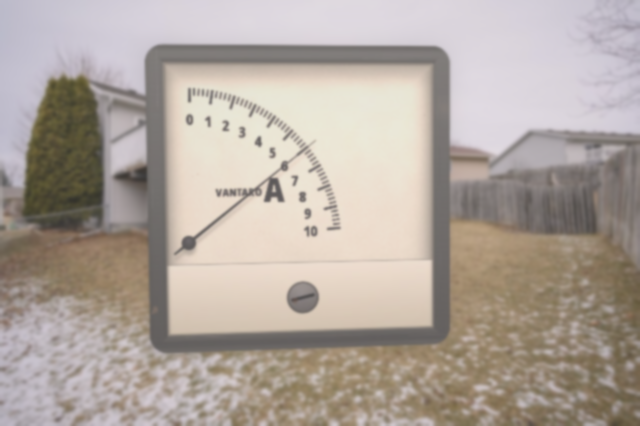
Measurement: 6 A
